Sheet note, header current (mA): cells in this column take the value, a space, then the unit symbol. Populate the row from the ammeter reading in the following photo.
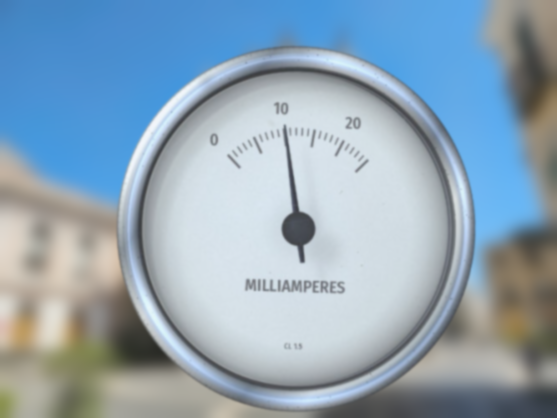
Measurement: 10 mA
